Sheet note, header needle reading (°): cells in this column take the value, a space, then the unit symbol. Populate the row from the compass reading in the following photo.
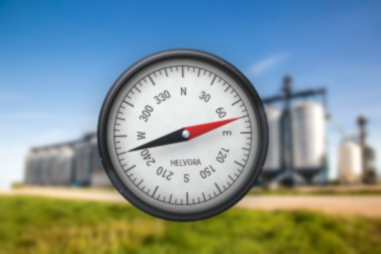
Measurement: 75 °
